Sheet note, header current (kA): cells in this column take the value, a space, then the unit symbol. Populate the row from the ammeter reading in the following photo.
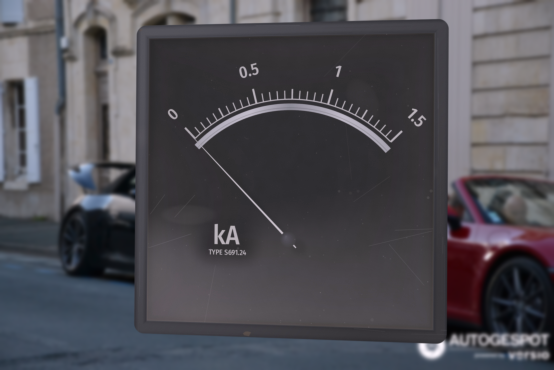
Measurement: 0 kA
